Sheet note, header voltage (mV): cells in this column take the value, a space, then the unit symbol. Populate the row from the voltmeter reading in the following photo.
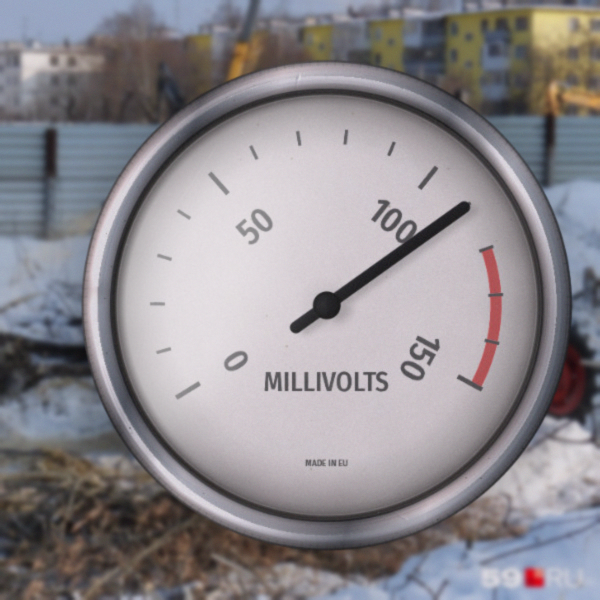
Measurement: 110 mV
